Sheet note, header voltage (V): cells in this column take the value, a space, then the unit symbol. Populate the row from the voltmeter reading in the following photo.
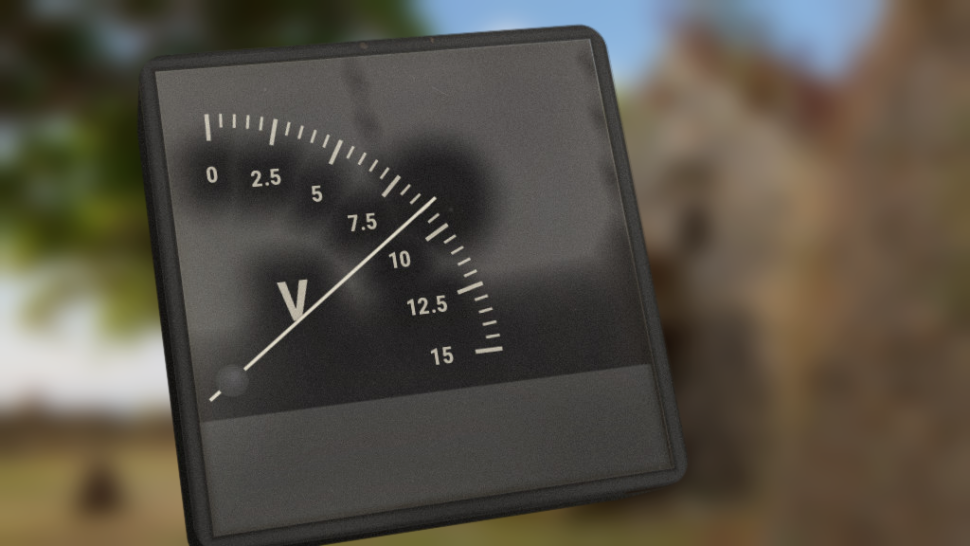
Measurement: 9 V
